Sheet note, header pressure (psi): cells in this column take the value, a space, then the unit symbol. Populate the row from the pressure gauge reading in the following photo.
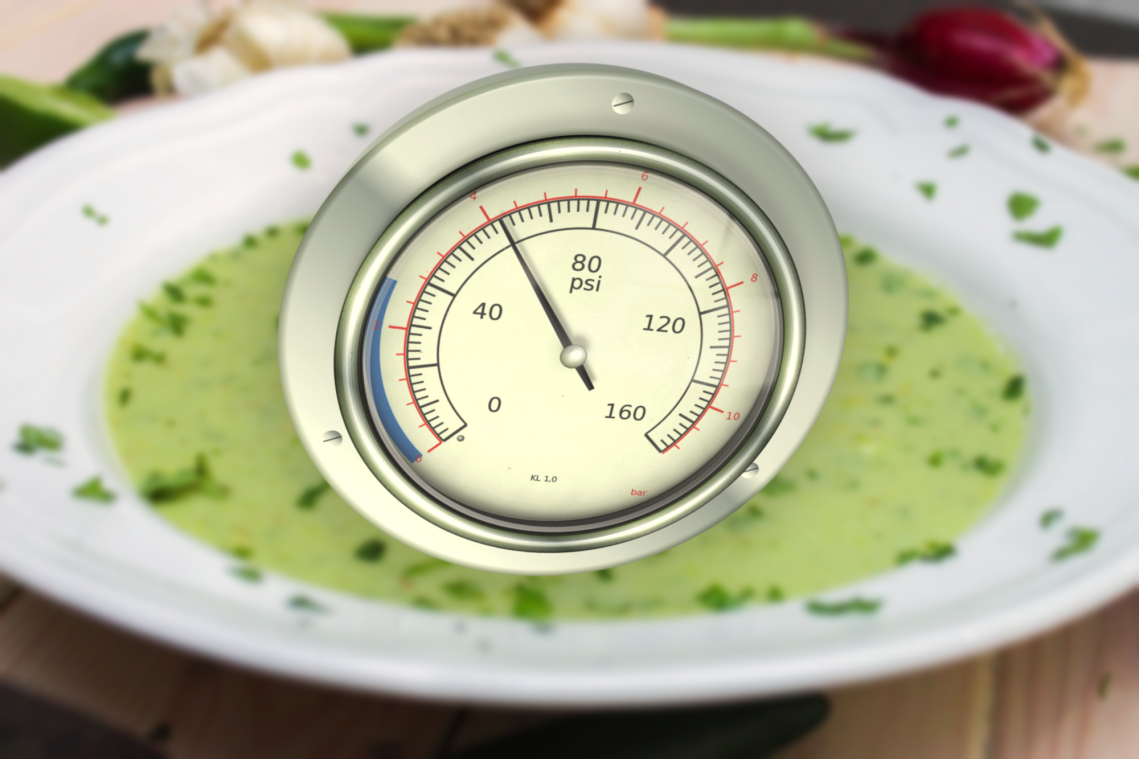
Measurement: 60 psi
